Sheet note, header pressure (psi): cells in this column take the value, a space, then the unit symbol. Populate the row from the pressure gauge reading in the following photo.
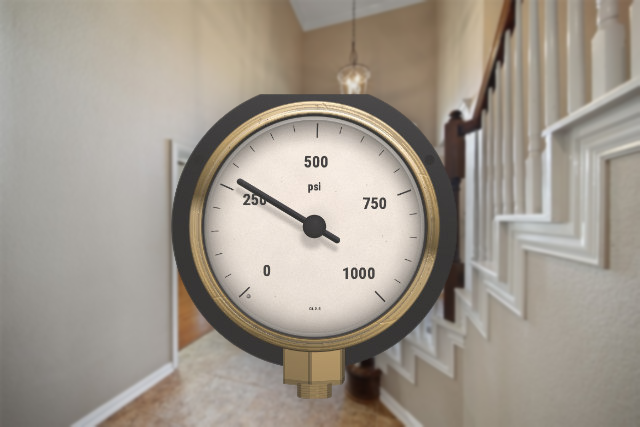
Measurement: 275 psi
